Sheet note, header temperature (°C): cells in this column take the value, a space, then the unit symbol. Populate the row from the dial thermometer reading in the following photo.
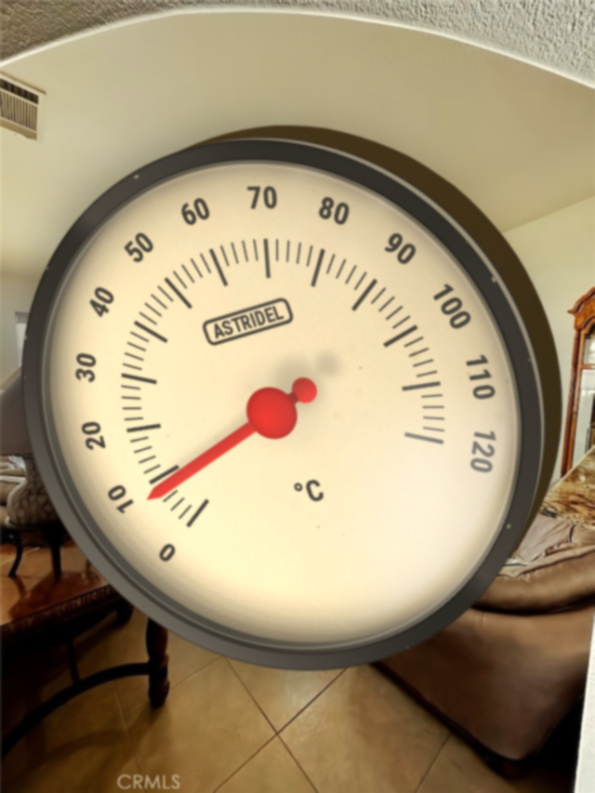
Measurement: 8 °C
